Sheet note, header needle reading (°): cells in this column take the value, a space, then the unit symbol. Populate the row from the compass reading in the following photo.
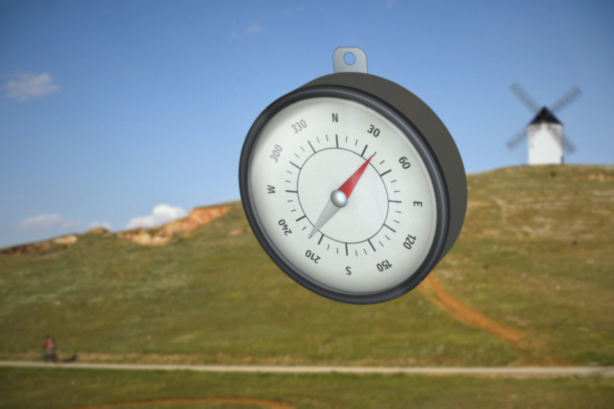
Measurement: 40 °
